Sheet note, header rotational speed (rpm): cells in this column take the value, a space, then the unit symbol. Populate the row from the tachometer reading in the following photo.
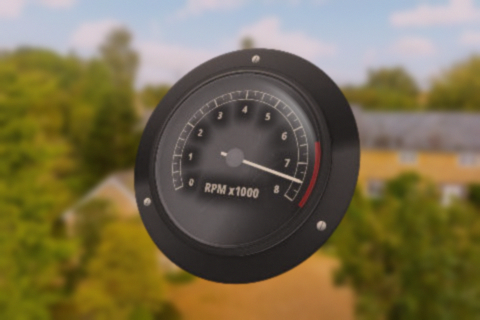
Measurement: 7500 rpm
